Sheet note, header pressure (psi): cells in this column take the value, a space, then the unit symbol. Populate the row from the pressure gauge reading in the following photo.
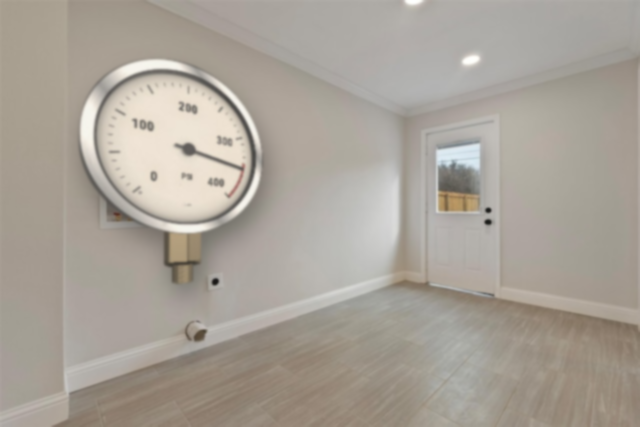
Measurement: 350 psi
